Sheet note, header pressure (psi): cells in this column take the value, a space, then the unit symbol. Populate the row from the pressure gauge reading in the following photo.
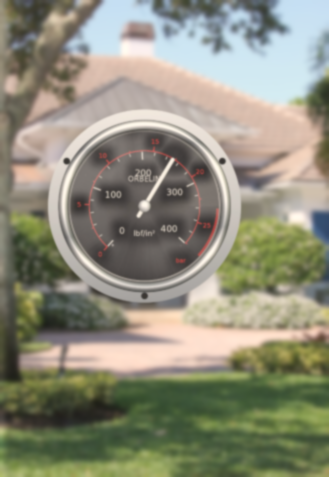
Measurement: 250 psi
